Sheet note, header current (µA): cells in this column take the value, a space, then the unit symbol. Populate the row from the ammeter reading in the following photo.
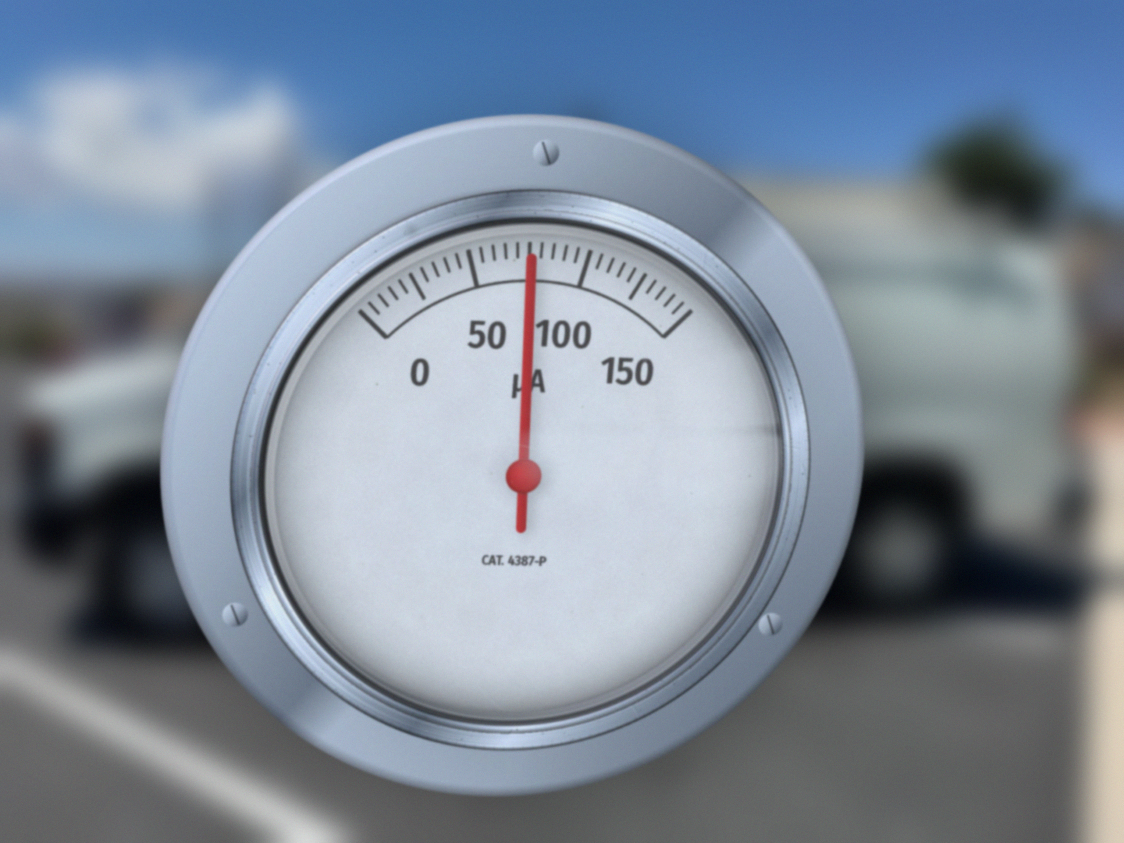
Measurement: 75 µA
